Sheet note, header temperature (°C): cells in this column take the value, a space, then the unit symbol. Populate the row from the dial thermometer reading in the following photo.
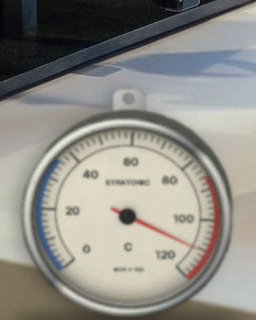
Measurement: 110 °C
